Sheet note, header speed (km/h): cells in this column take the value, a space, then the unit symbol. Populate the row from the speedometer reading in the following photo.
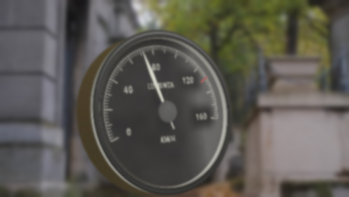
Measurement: 70 km/h
